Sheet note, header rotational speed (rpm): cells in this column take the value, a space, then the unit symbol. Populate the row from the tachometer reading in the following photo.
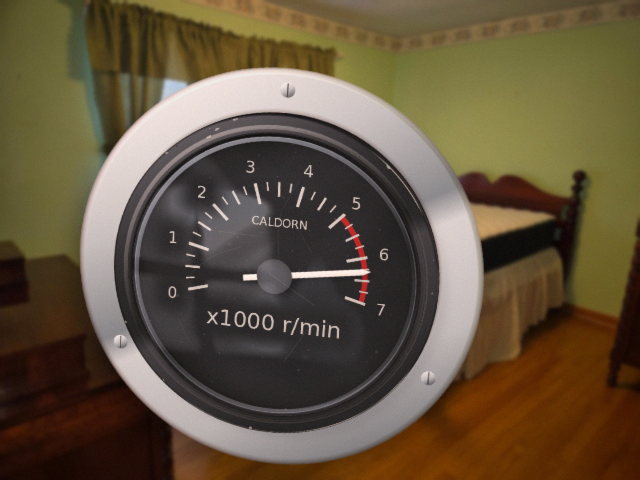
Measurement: 6250 rpm
